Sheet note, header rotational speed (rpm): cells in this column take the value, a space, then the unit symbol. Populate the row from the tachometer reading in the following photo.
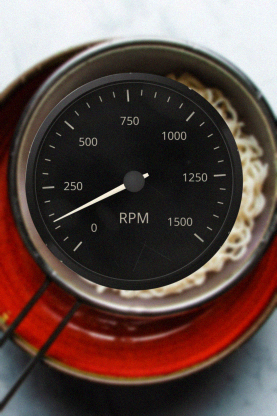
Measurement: 125 rpm
